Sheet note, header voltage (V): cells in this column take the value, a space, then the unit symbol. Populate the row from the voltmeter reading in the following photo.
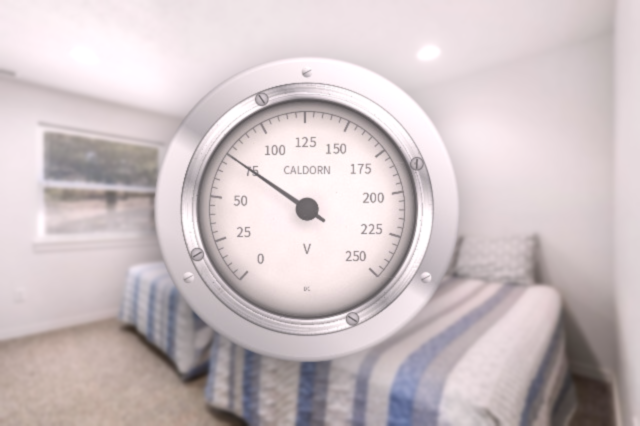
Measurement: 75 V
